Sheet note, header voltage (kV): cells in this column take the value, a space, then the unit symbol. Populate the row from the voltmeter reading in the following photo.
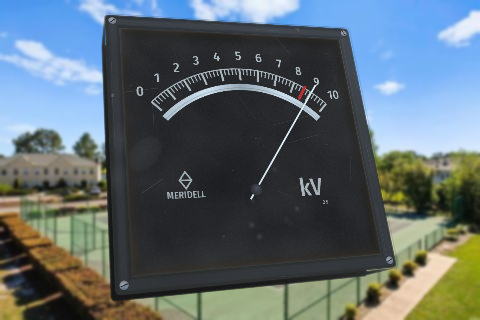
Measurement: 9 kV
